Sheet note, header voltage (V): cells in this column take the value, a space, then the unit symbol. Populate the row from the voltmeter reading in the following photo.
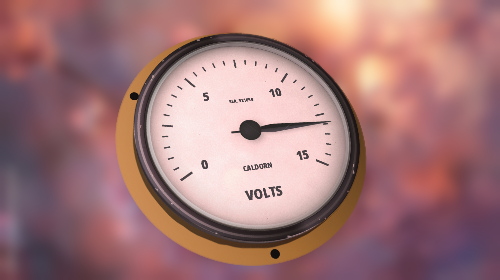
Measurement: 13 V
